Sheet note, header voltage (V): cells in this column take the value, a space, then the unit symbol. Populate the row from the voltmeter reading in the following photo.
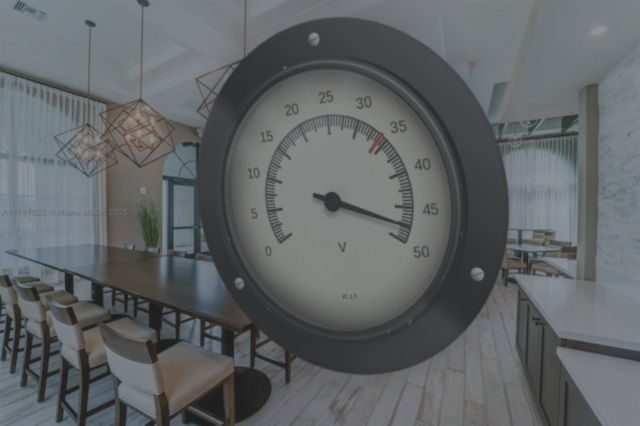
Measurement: 47.5 V
